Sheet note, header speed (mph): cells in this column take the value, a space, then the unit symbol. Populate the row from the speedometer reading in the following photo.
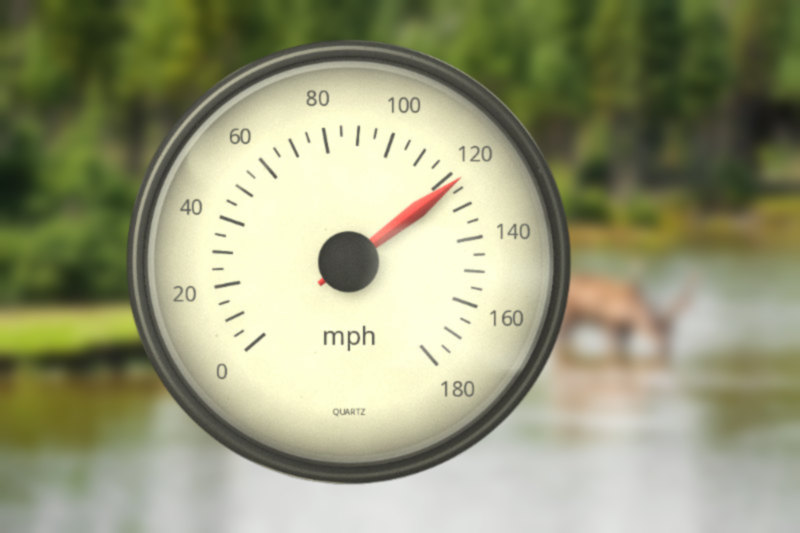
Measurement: 122.5 mph
